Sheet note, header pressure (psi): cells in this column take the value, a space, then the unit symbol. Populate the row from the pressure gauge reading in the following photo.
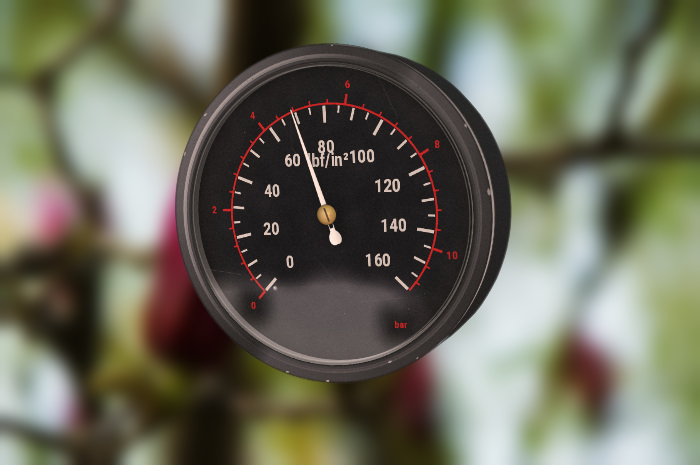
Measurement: 70 psi
